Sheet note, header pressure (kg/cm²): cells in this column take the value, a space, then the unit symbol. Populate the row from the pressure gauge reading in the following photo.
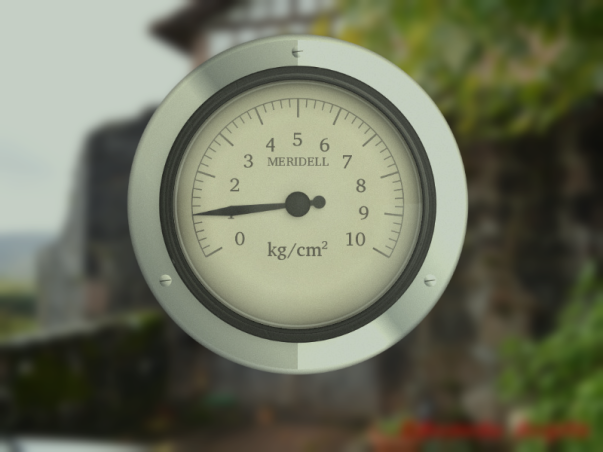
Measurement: 1 kg/cm²
